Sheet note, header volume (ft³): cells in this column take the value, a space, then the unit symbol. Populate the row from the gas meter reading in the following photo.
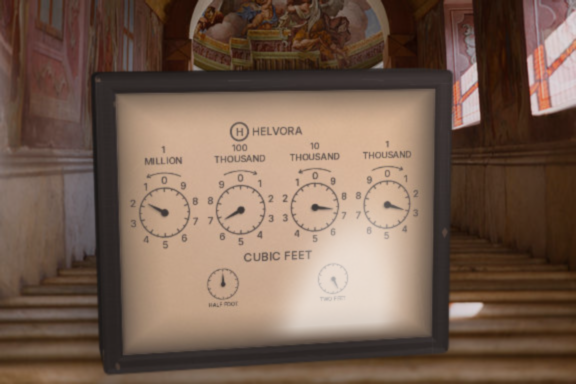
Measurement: 167300 ft³
